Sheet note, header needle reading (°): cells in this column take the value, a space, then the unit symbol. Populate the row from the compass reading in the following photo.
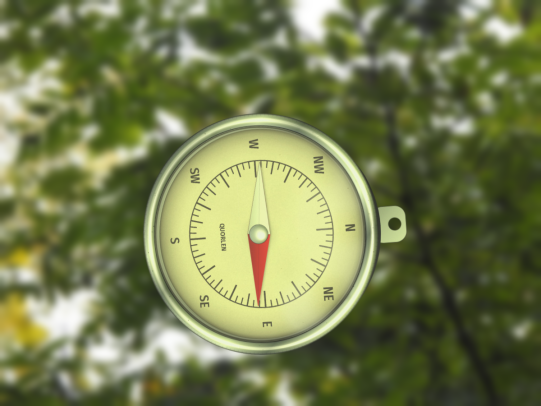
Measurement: 95 °
